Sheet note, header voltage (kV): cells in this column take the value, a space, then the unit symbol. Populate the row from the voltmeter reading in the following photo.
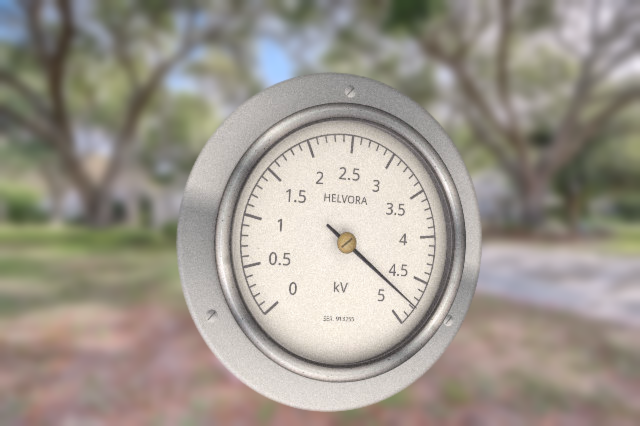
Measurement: 4.8 kV
